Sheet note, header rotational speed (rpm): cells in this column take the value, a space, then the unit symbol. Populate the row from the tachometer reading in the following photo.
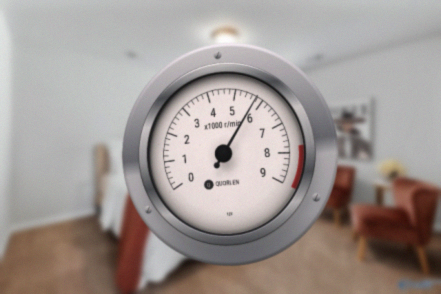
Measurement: 5800 rpm
